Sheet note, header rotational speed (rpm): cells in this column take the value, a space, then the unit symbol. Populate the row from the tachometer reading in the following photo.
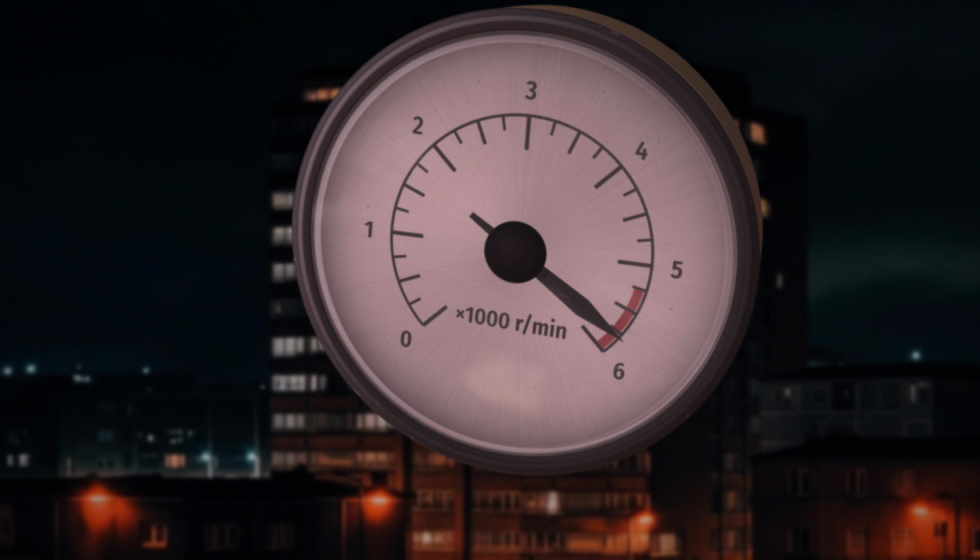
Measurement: 5750 rpm
